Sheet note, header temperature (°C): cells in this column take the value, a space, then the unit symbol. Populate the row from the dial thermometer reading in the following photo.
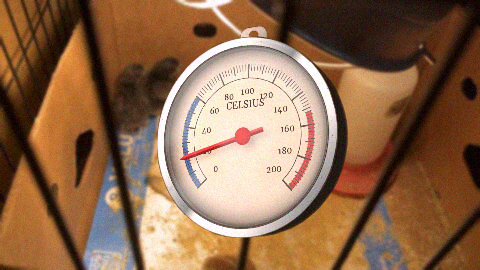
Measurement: 20 °C
